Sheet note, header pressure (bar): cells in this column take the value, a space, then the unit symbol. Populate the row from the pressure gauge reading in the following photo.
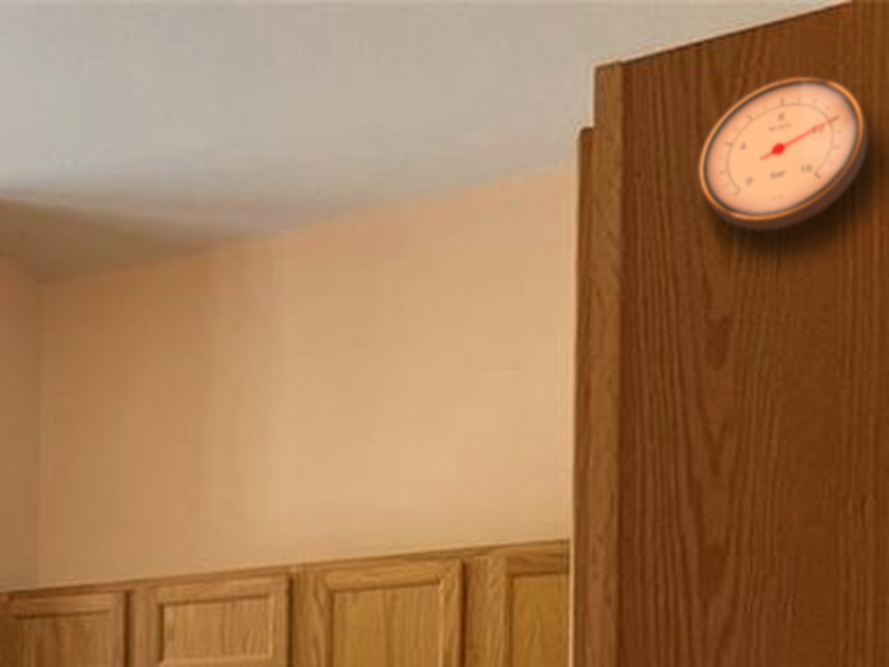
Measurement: 12 bar
